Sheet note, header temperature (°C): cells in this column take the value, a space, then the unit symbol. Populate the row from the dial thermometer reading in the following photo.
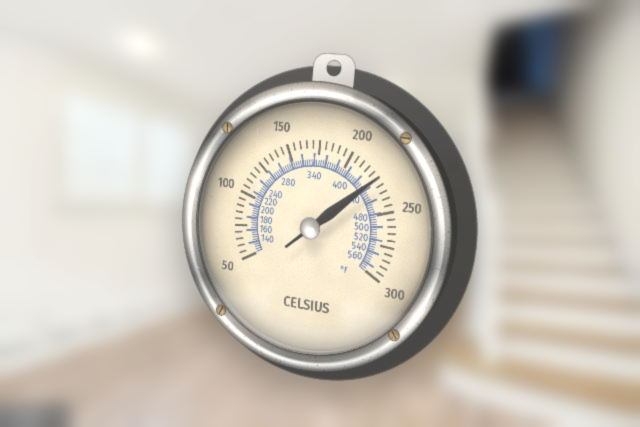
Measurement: 225 °C
